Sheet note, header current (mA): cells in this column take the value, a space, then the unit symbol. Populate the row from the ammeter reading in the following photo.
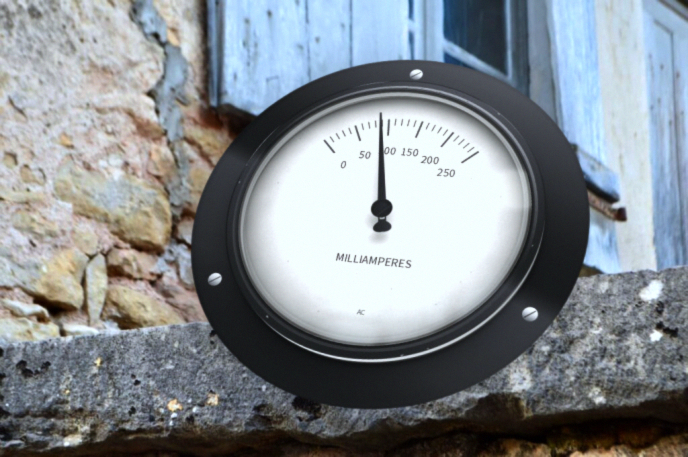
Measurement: 90 mA
